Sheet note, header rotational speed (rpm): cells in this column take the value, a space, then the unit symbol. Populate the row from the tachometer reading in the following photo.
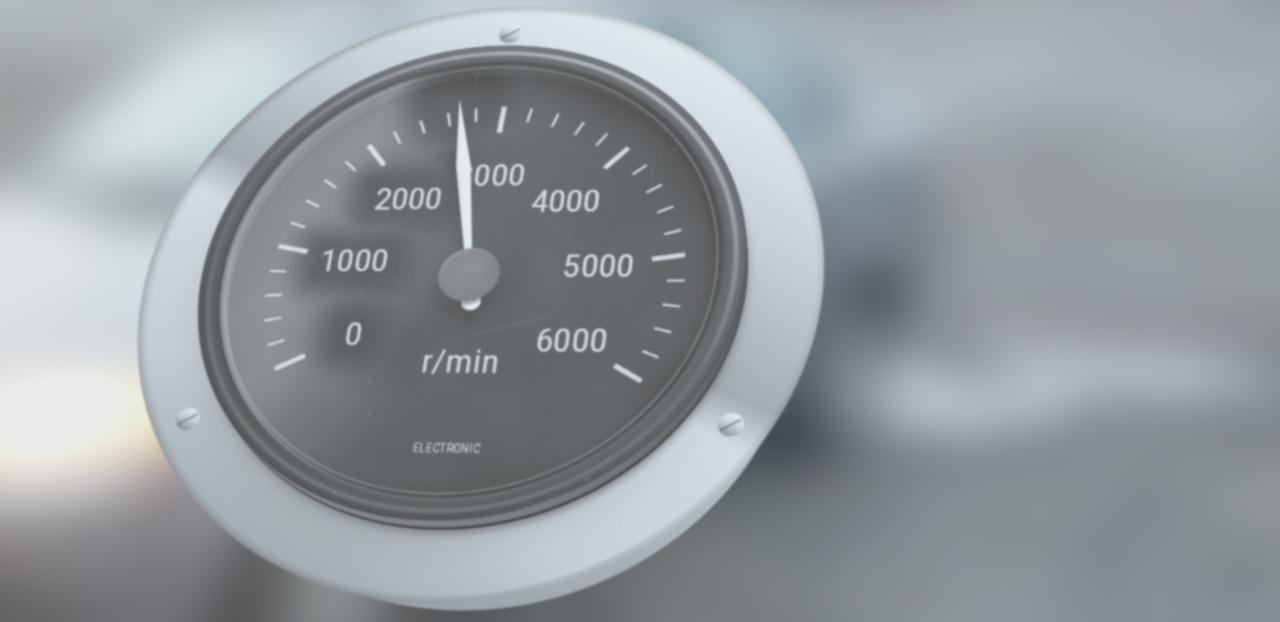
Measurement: 2700 rpm
